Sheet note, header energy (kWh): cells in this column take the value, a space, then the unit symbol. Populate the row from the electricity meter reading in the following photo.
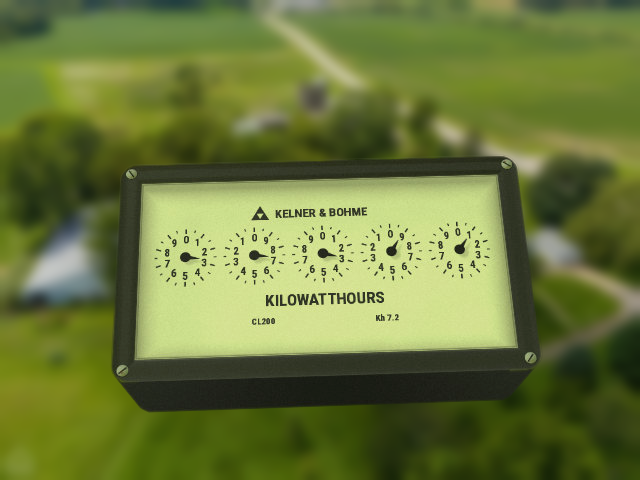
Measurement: 27291 kWh
